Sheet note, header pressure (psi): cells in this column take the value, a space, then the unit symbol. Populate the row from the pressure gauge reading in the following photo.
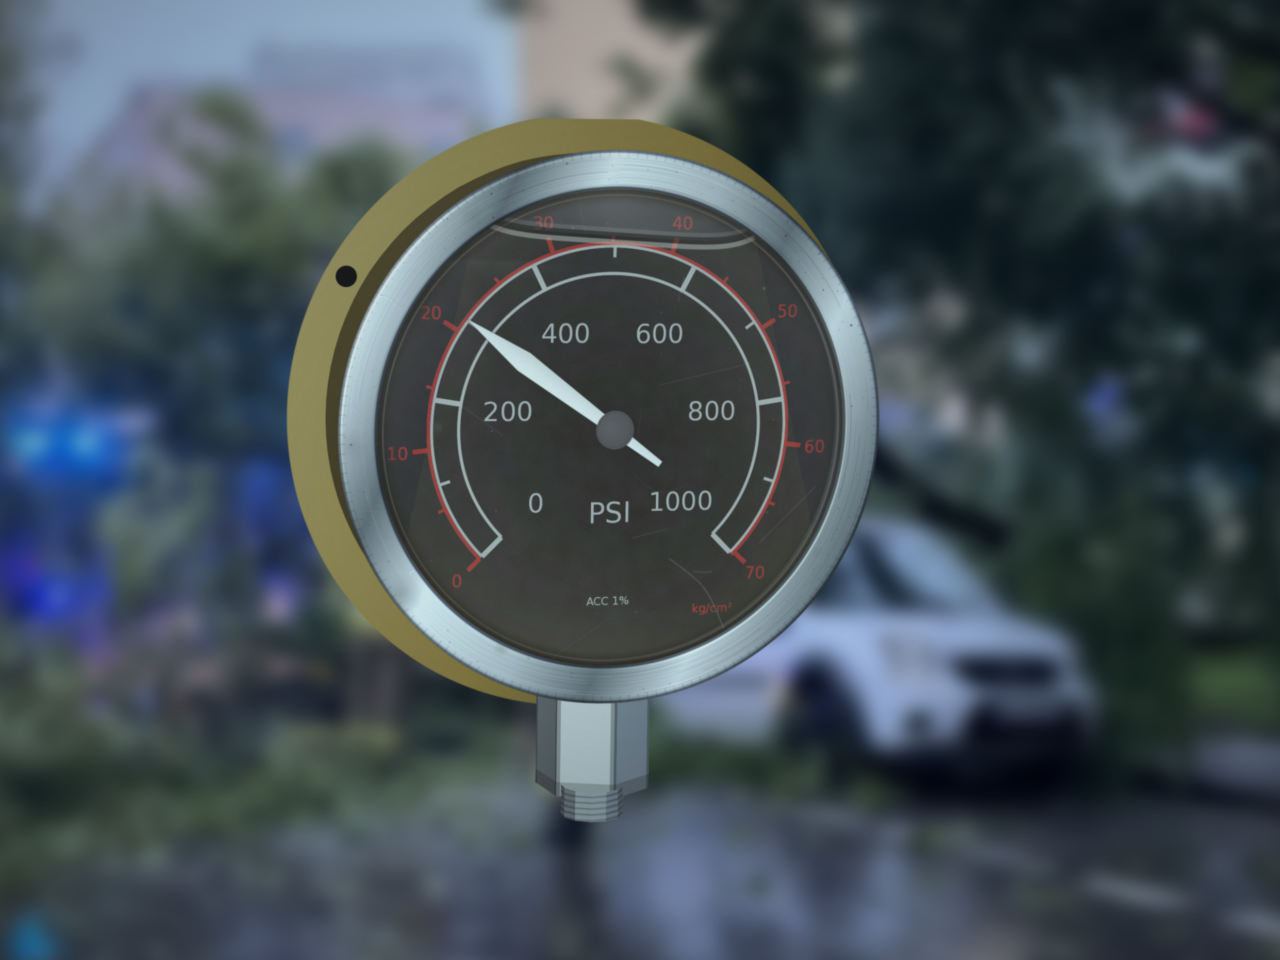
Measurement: 300 psi
